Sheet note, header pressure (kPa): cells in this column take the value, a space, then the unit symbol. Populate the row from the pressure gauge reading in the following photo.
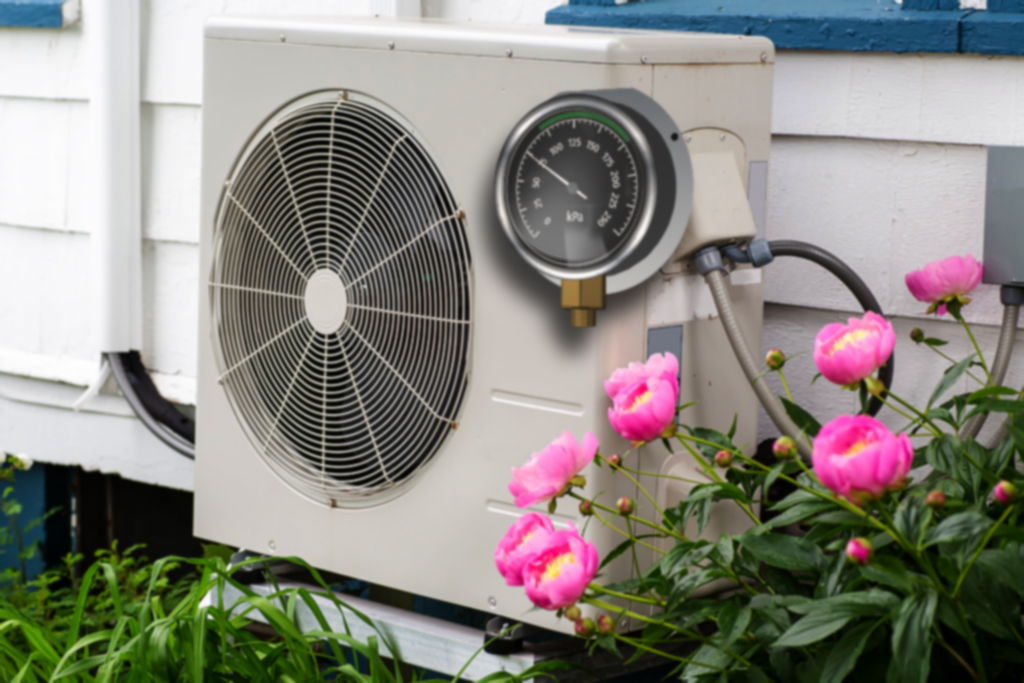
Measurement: 75 kPa
